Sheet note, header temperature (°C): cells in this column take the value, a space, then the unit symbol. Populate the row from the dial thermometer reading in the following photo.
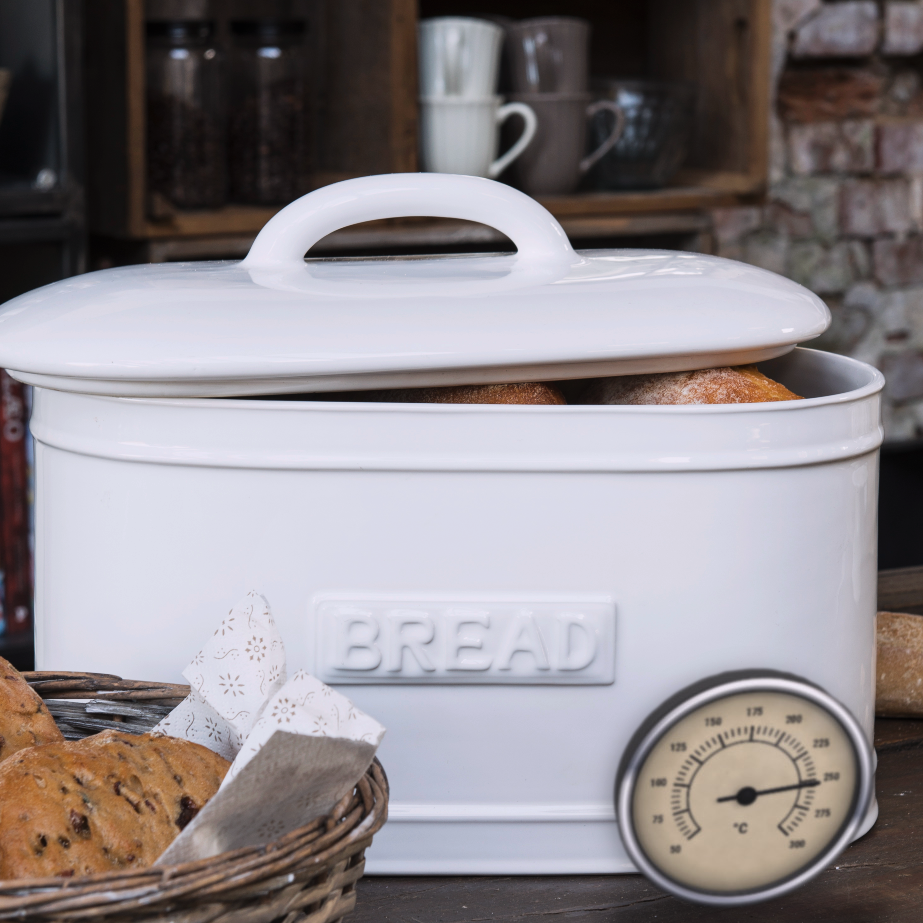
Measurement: 250 °C
